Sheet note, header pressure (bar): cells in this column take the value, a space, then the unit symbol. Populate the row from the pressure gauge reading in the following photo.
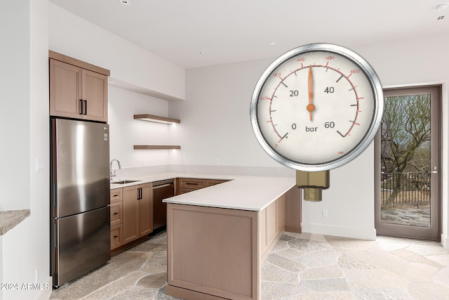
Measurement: 30 bar
